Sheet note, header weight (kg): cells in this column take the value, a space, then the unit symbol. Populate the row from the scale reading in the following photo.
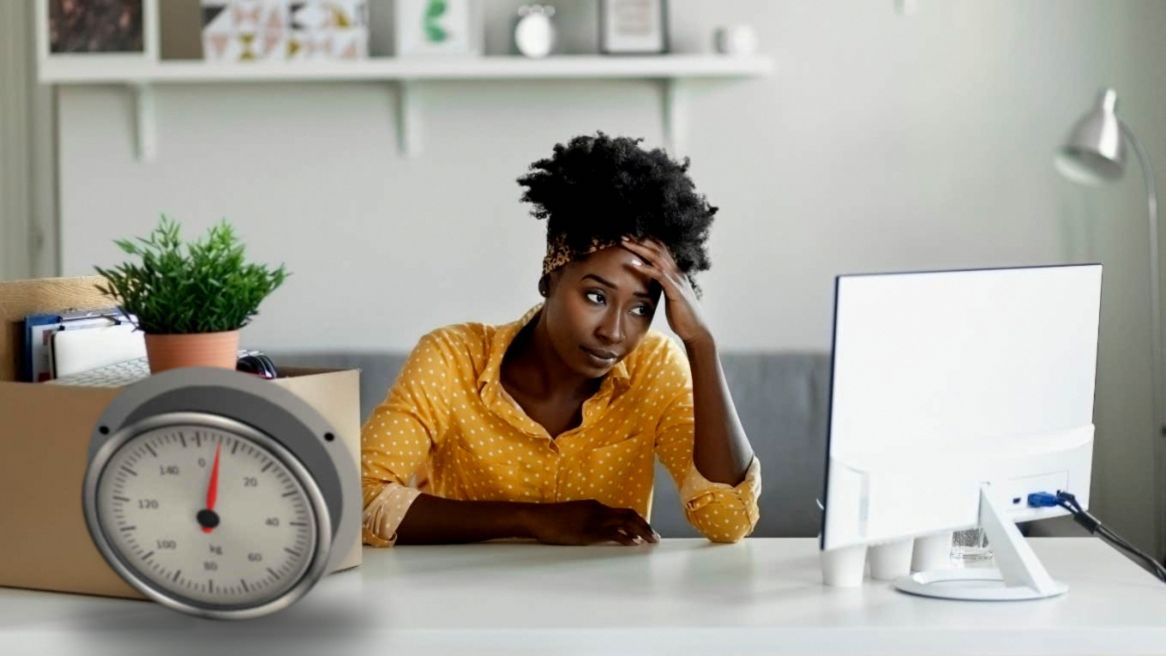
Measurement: 6 kg
